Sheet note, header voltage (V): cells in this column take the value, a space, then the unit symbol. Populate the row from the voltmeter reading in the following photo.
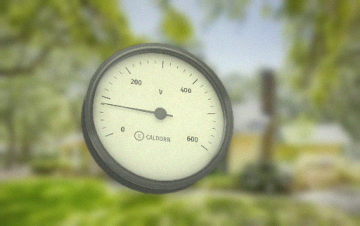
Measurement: 80 V
